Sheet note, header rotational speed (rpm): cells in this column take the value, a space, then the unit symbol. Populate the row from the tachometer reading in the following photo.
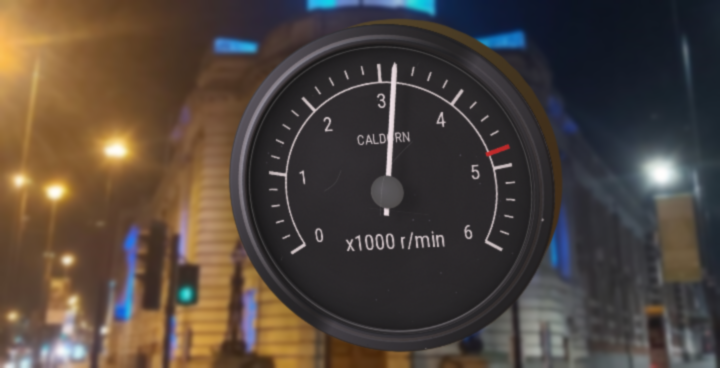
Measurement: 3200 rpm
